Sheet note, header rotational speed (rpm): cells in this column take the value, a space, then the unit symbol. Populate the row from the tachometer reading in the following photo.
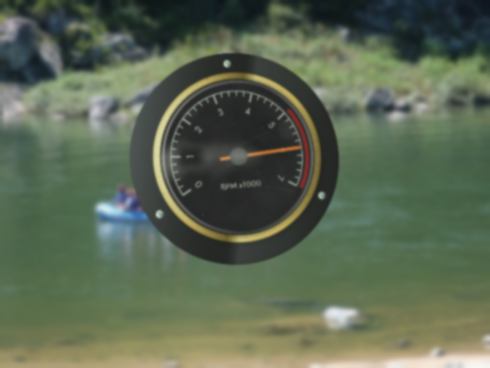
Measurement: 6000 rpm
